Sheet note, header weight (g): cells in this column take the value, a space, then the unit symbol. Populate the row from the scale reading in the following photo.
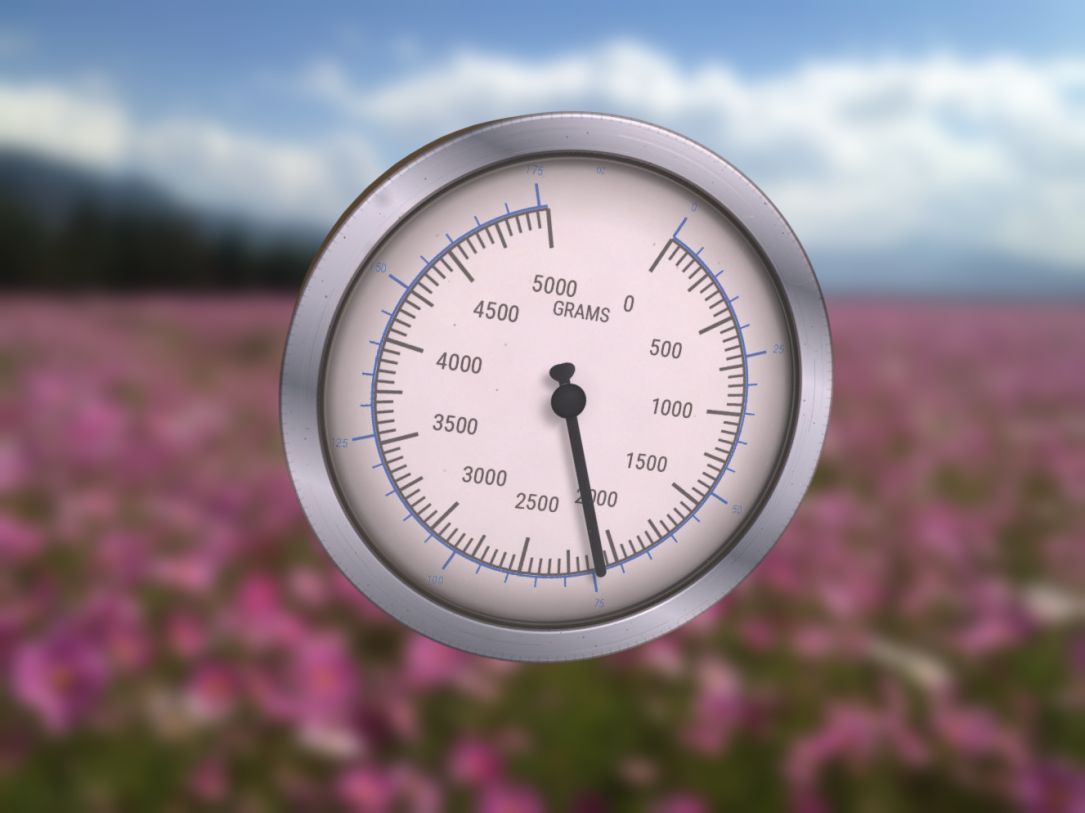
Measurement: 2100 g
